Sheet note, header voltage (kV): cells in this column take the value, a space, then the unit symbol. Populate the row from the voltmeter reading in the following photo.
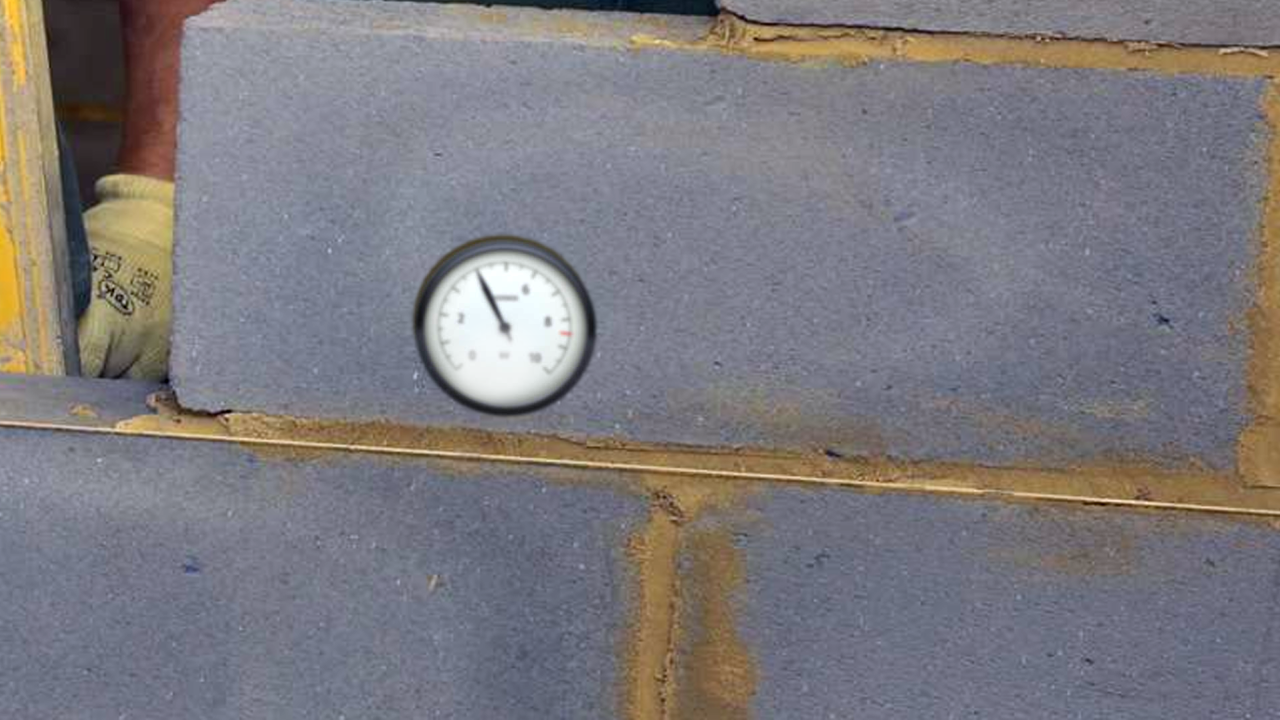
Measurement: 4 kV
